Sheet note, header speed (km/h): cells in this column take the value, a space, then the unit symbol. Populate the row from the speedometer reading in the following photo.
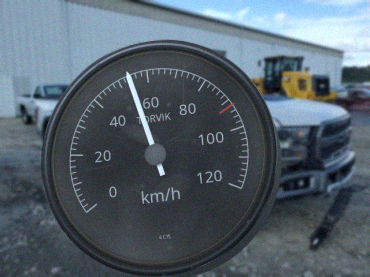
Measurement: 54 km/h
